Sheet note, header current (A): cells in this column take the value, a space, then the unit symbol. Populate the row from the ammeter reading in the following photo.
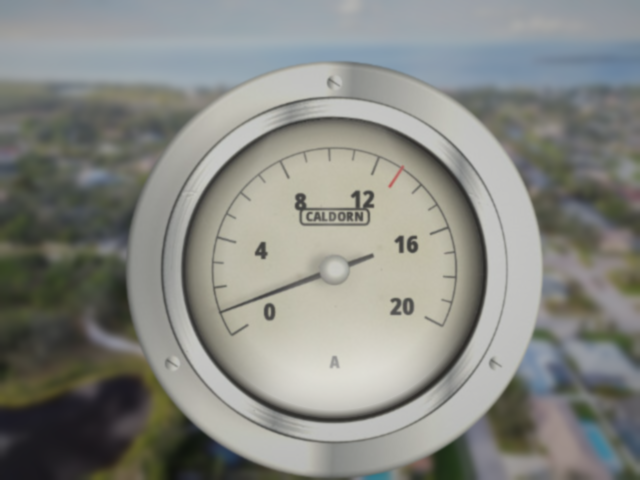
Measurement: 1 A
